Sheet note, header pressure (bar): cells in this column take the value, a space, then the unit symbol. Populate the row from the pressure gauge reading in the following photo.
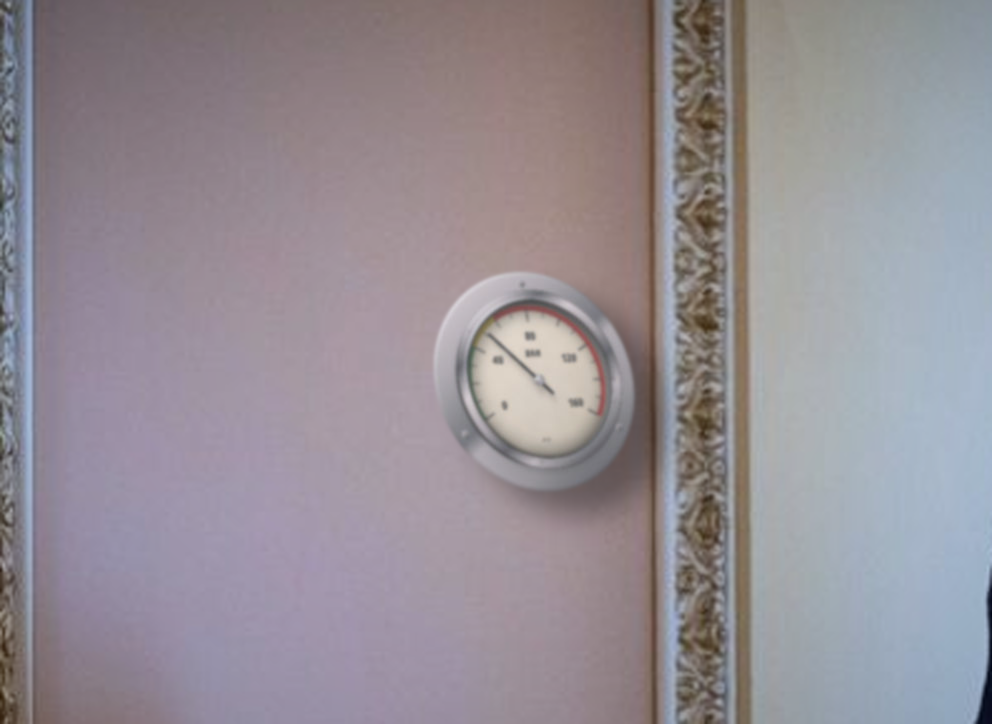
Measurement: 50 bar
